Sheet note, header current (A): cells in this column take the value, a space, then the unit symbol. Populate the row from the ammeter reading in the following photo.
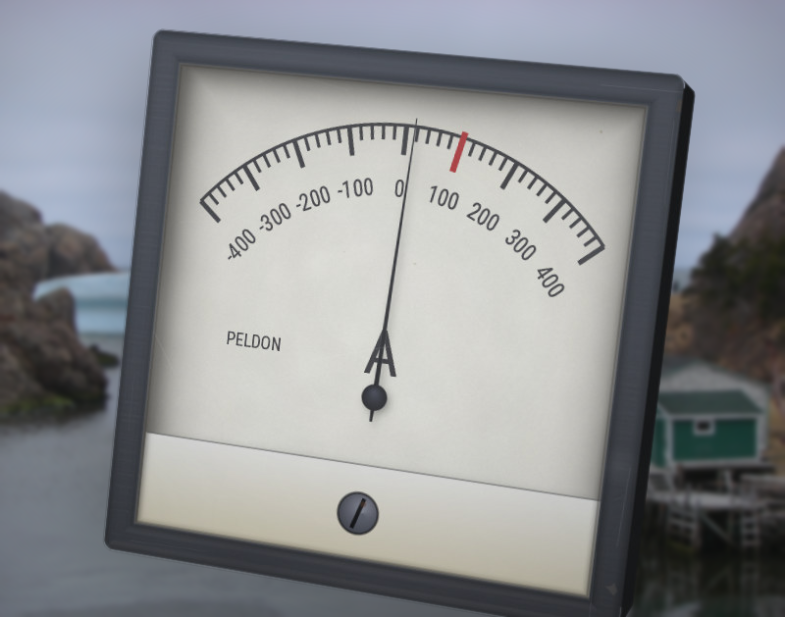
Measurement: 20 A
